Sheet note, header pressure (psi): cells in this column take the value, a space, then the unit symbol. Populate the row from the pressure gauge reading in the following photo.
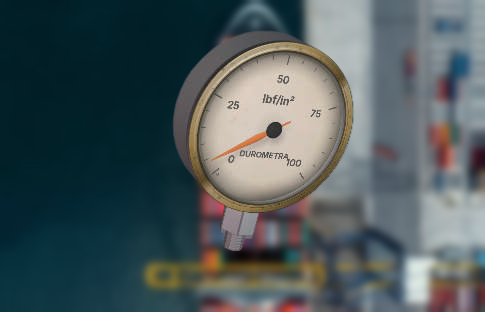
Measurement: 5 psi
